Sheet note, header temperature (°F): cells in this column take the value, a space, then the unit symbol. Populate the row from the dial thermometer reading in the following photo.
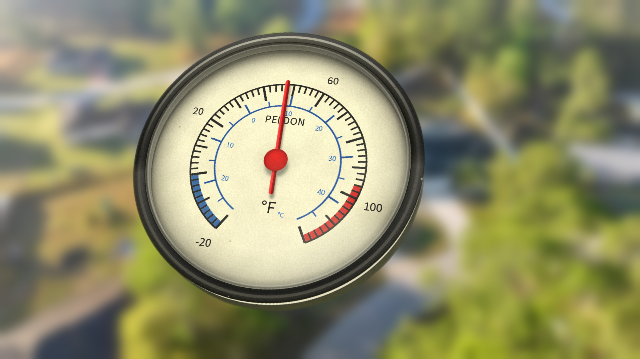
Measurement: 48 °F
